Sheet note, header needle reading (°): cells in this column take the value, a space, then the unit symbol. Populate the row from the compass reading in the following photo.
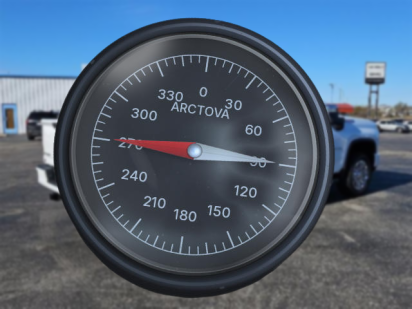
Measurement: 270 °
